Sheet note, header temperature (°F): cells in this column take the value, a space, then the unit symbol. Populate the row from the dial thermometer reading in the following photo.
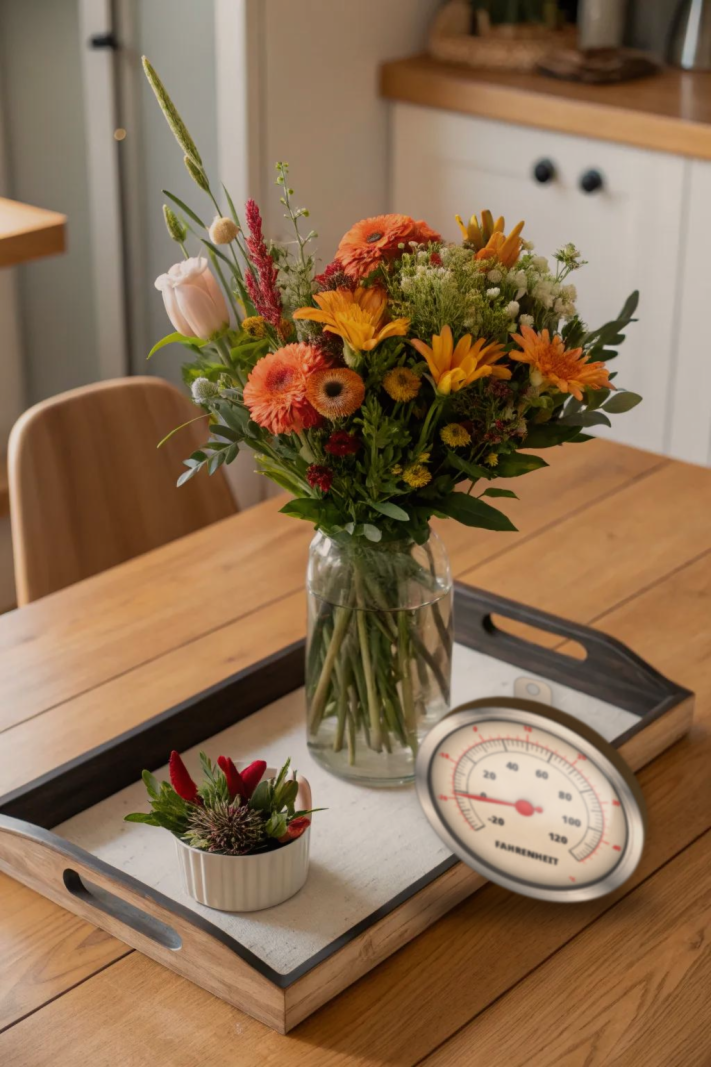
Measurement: 0 °F
